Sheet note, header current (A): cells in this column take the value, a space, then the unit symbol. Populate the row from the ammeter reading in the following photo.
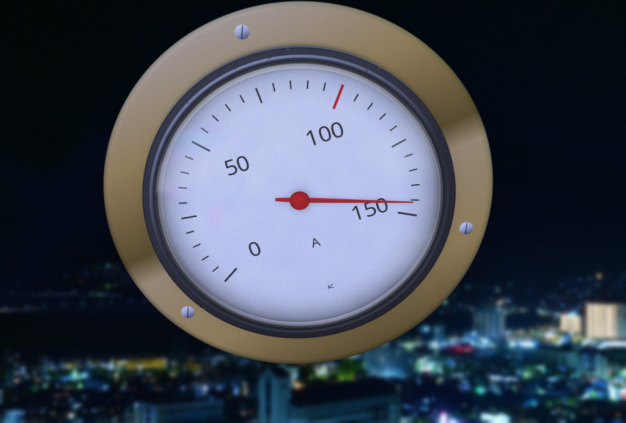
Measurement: 145 A
